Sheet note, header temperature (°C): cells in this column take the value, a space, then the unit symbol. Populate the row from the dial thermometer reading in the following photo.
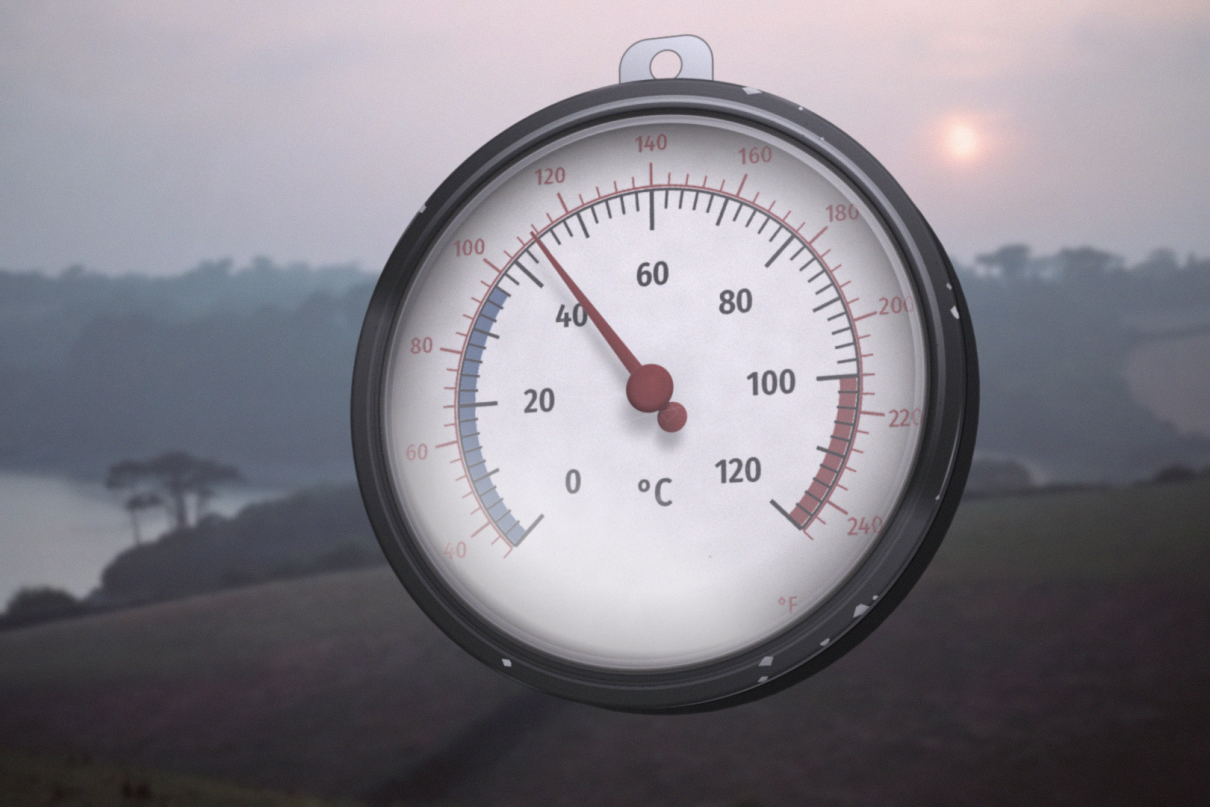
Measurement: 44 °C
